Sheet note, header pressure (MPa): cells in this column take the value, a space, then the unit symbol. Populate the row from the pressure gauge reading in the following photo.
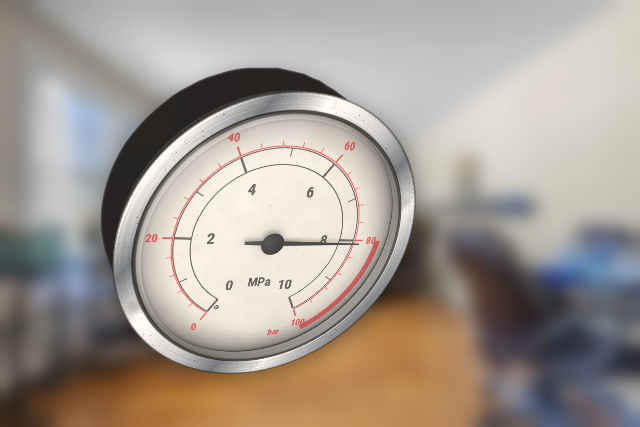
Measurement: 8 MPa
